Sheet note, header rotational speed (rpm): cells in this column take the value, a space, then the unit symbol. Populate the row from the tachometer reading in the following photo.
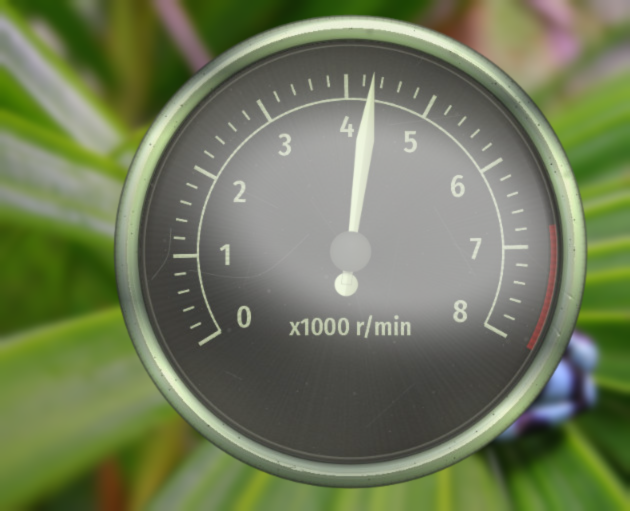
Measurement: 4300 rpm
